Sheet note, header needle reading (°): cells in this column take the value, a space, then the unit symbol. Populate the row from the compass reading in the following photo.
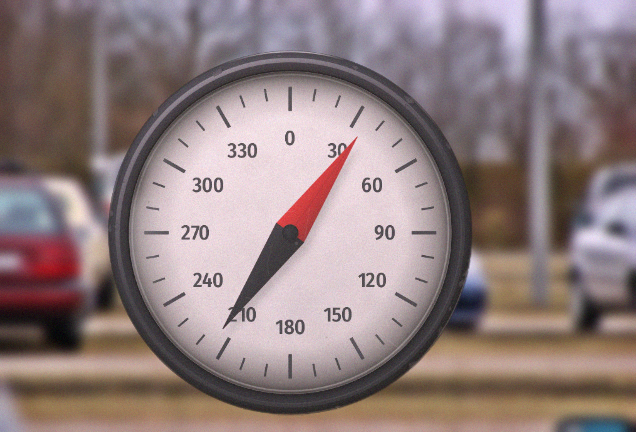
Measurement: 35 °
